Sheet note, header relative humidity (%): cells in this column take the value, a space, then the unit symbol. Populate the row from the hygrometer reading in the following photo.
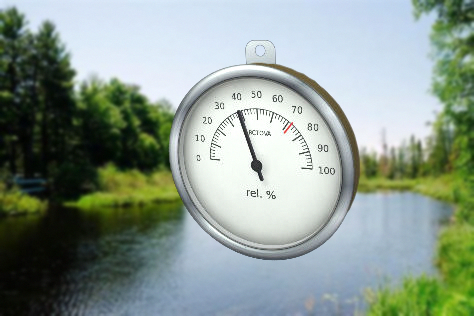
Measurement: 40 %
